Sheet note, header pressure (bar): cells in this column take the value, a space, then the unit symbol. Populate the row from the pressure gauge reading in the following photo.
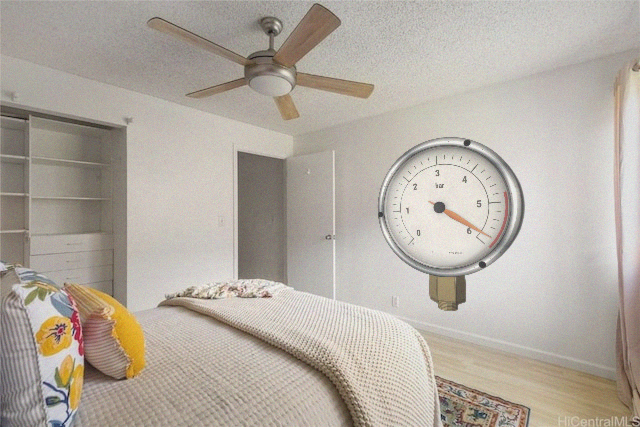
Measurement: 5.8 bar
